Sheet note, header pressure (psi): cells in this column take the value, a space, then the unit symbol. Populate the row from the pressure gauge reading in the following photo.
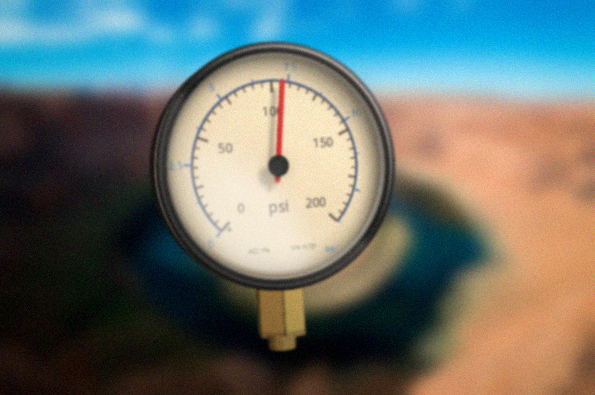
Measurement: 105 psi
